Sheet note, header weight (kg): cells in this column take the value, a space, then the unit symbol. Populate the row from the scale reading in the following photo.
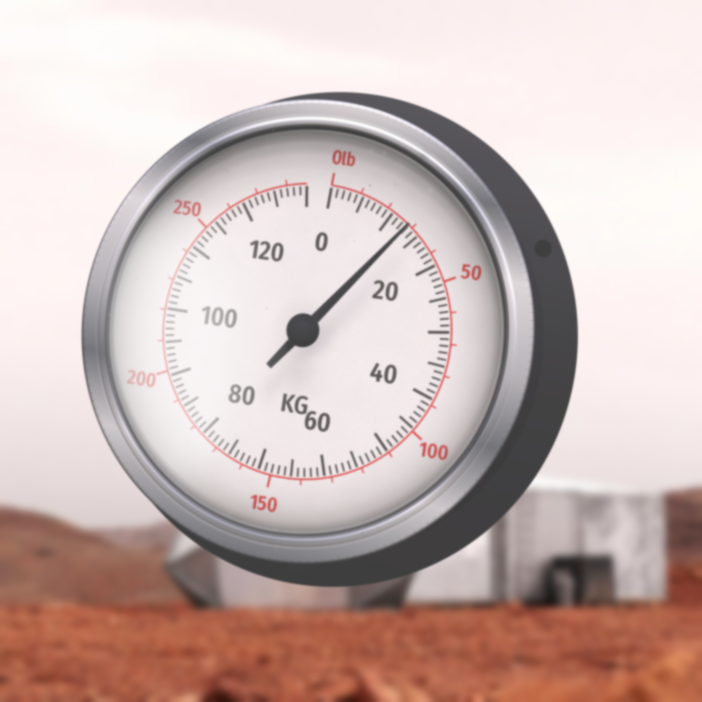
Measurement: 13 kg
